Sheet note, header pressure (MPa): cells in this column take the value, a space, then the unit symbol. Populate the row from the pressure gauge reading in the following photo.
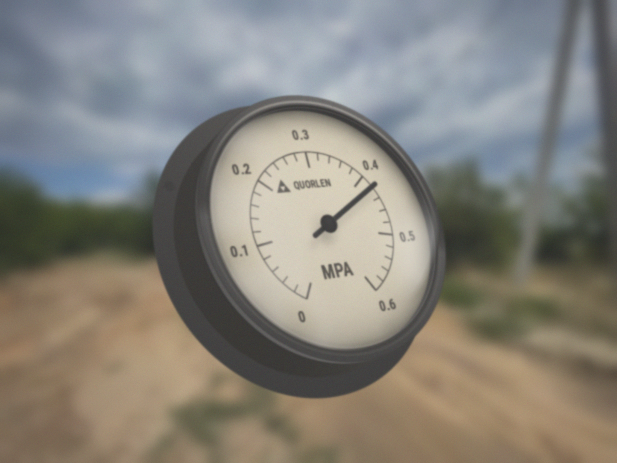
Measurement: 0.42 MPa
